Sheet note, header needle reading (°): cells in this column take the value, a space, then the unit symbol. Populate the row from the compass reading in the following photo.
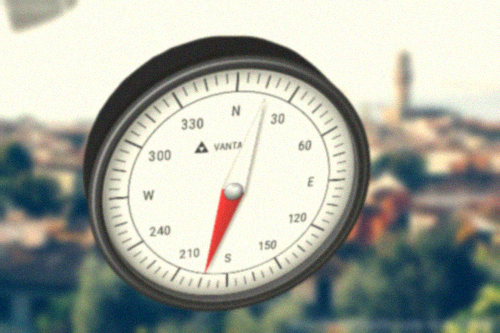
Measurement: 195 °
